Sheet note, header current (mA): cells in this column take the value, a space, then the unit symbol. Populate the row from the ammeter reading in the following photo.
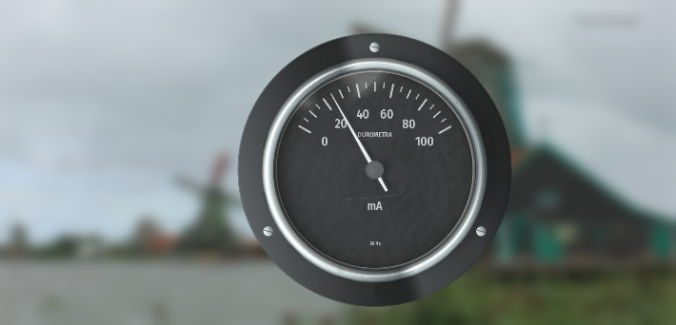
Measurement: 25 mA
